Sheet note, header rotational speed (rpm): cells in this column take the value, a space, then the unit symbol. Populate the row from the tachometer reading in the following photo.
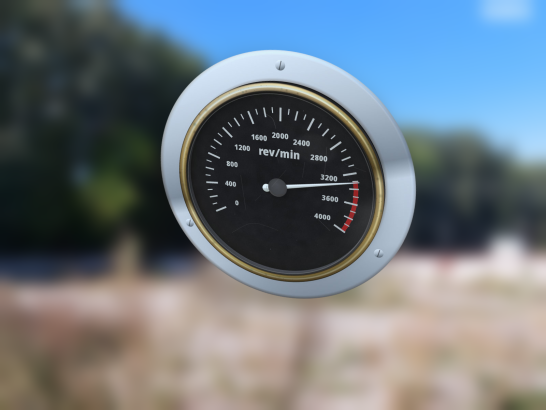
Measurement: 3300 rpm
